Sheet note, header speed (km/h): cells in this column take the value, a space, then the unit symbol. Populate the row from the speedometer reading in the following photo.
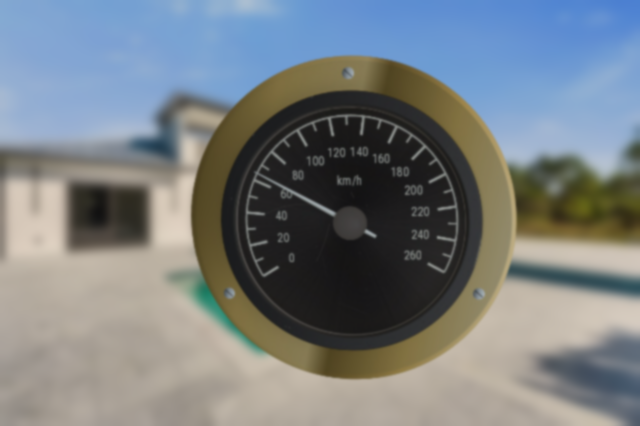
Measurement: 65 km/h
